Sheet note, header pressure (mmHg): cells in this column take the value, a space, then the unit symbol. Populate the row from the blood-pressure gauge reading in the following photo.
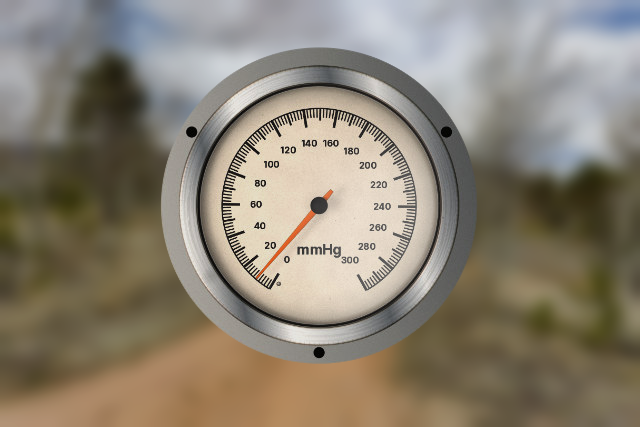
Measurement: 10 mmHg
